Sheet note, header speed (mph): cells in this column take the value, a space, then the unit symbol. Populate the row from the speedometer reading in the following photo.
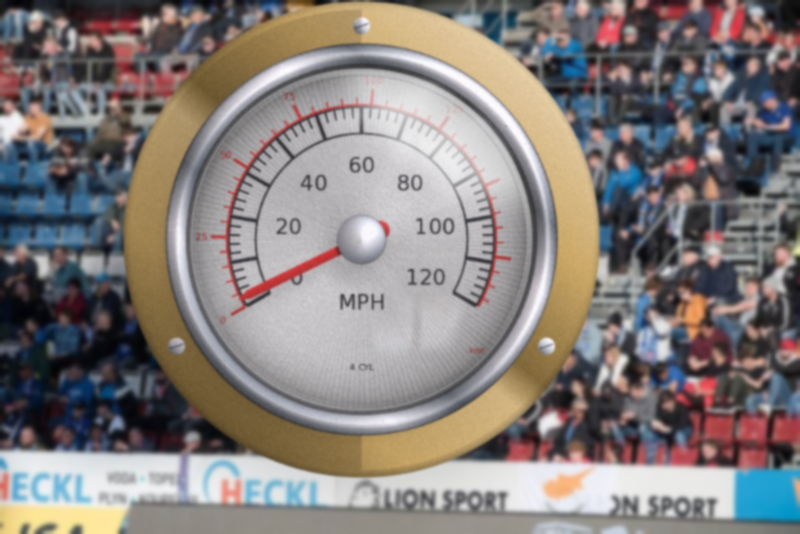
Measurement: 2 mph
